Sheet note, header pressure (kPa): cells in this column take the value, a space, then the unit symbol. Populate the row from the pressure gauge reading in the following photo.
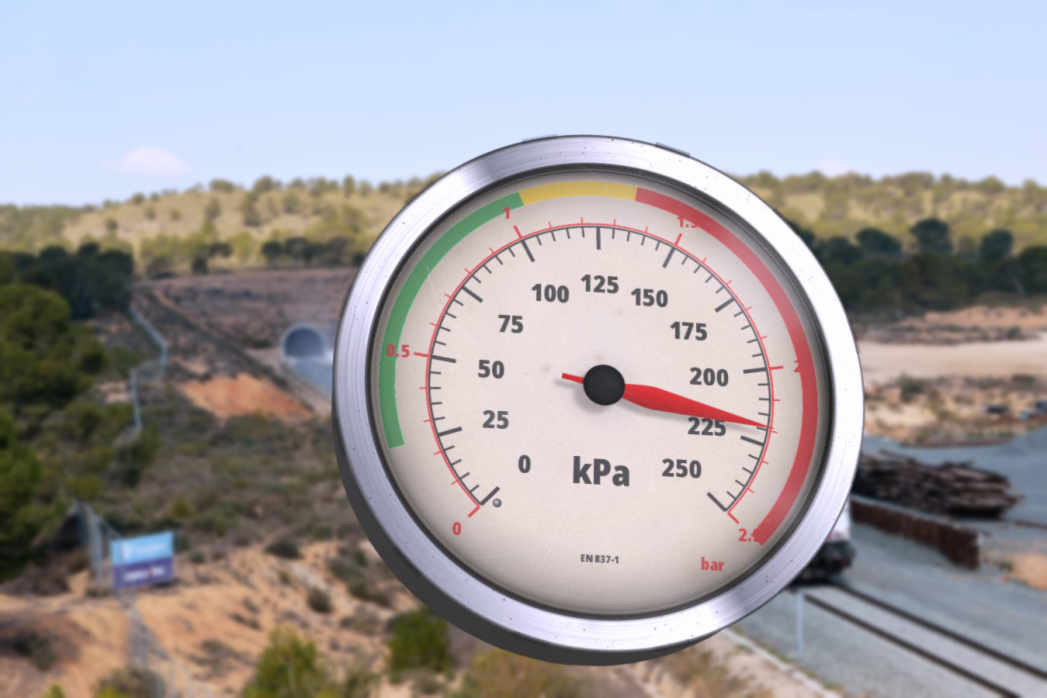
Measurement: 220 kPa
